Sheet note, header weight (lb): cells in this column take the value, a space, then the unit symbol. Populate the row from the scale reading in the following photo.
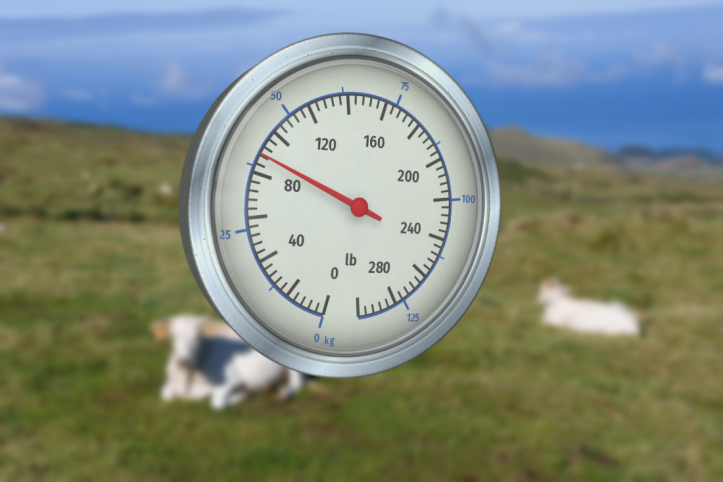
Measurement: 88 lb
